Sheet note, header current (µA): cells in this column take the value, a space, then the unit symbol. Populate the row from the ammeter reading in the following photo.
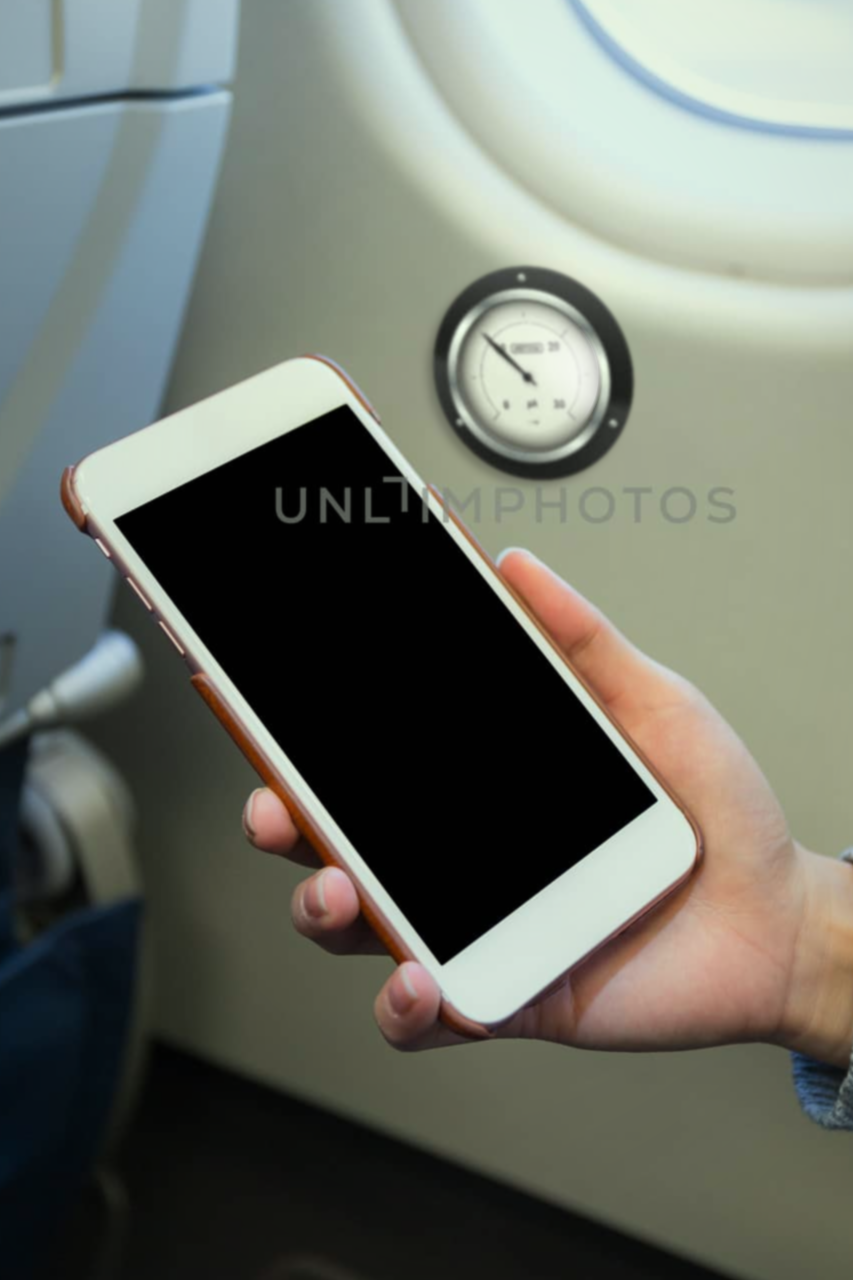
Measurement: 10 µA
